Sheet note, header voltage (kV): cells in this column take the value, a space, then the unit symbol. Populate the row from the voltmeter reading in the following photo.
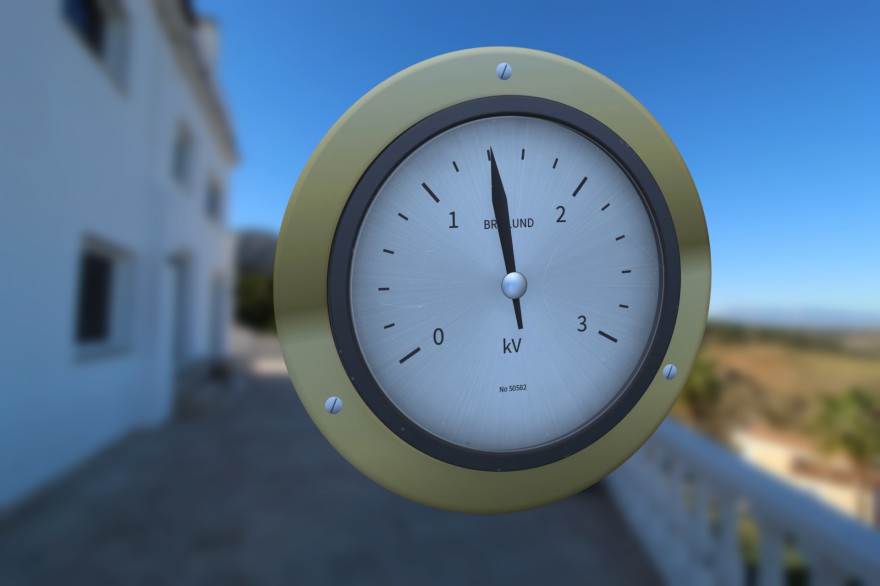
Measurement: 1.4 kV
